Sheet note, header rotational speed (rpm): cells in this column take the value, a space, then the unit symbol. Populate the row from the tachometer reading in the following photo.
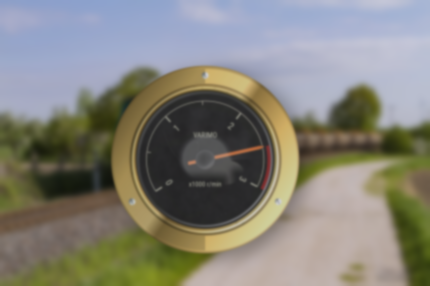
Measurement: 2500 rpm
